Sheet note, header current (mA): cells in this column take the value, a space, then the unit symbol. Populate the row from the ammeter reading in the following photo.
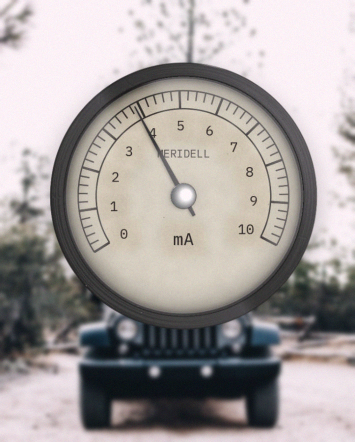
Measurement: 3.9 mA
